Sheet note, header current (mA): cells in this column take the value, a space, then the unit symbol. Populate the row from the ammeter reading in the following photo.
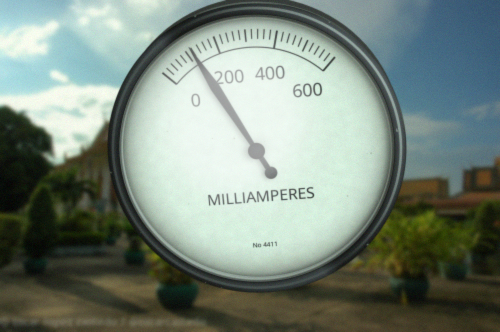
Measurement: 120 mA
